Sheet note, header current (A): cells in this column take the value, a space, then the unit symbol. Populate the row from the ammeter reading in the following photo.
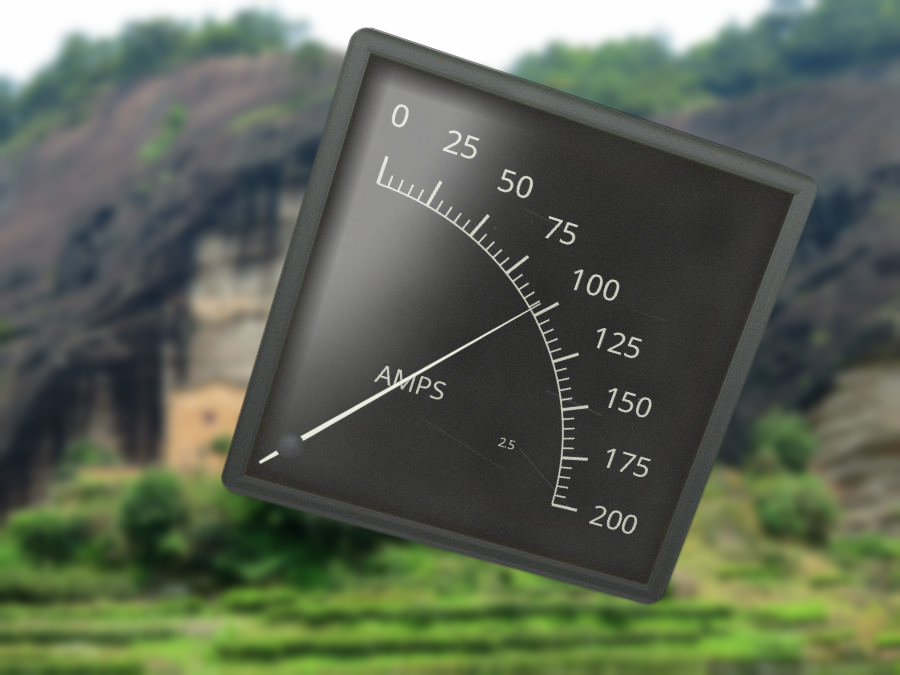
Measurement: 95 A
